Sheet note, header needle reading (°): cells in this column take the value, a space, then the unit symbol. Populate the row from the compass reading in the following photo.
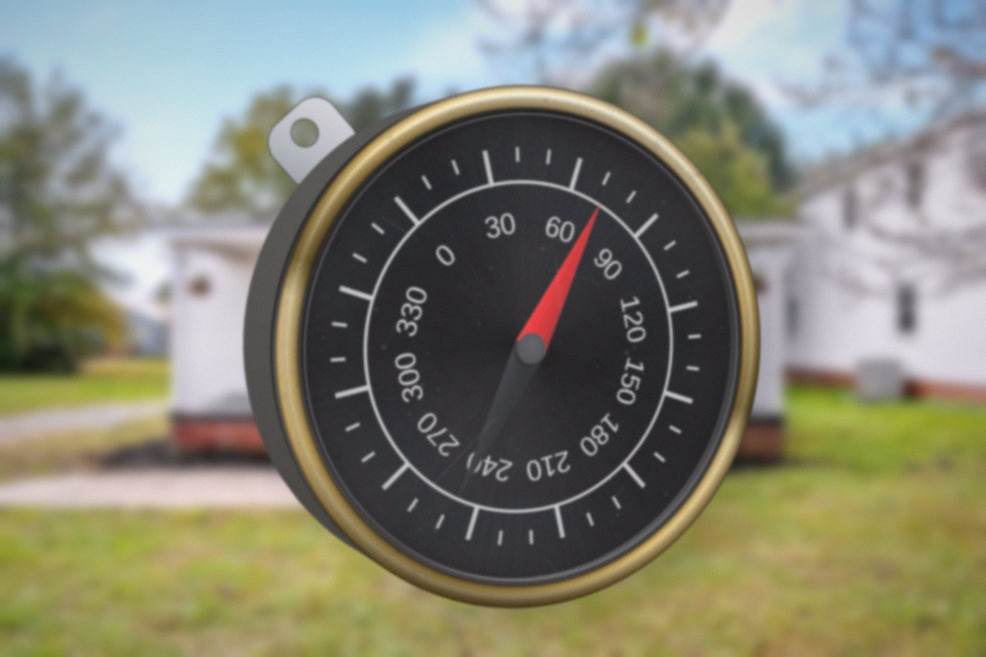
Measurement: 70 °
